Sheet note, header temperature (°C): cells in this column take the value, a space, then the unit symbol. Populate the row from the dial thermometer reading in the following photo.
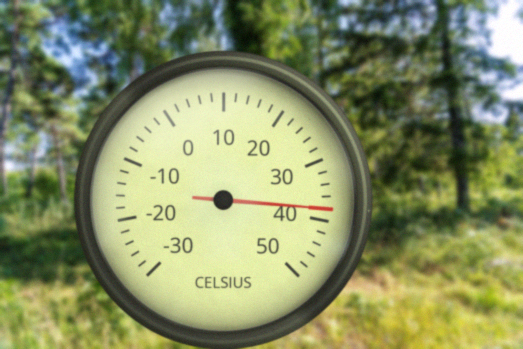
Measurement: 38 °C
